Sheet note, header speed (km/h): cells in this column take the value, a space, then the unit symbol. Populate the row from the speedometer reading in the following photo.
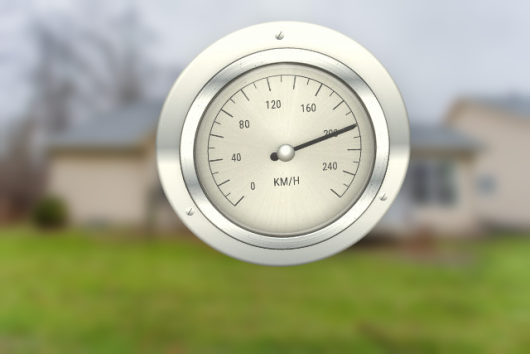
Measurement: 200 km/h
